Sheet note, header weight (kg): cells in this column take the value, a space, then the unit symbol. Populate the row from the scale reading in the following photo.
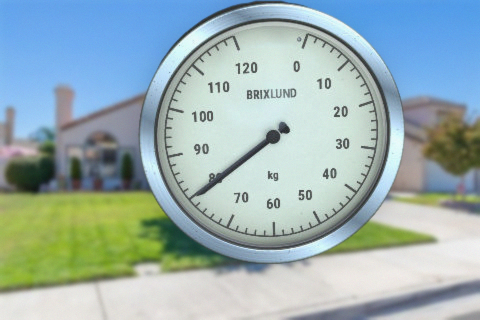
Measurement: 80 kg
